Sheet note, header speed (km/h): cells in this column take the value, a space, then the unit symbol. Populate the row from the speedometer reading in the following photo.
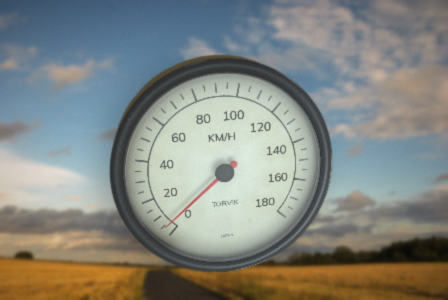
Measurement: 5 km/h
